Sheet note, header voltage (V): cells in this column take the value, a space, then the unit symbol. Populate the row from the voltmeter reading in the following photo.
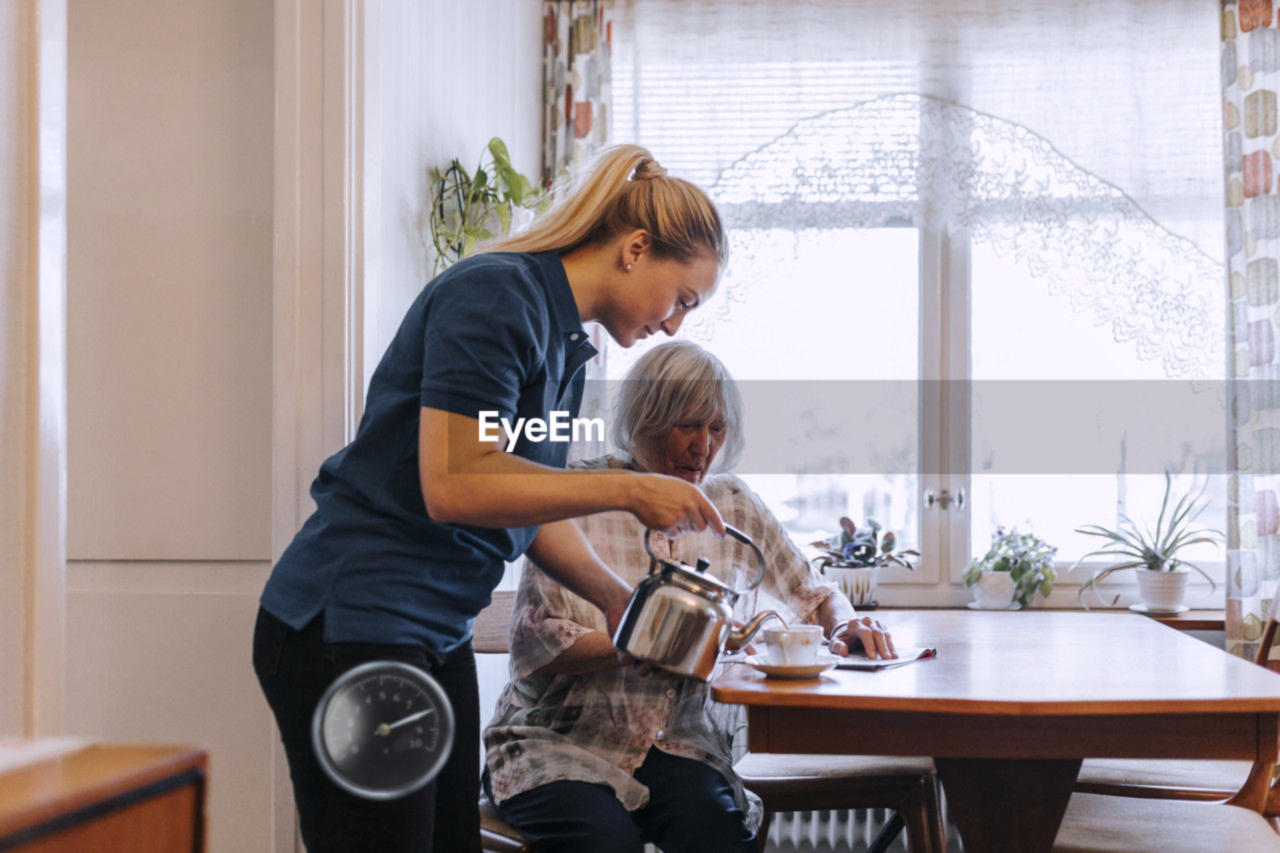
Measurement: 8 V
